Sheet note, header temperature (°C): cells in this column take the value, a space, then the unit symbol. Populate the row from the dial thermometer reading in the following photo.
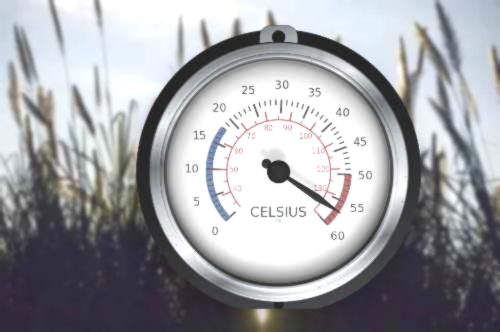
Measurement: 57 °C
